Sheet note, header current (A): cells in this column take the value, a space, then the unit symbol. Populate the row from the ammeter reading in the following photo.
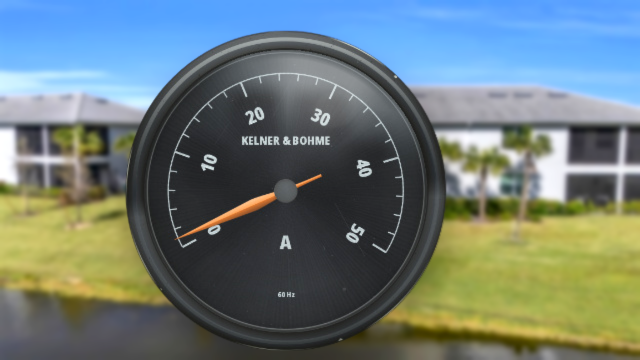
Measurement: 1 A
